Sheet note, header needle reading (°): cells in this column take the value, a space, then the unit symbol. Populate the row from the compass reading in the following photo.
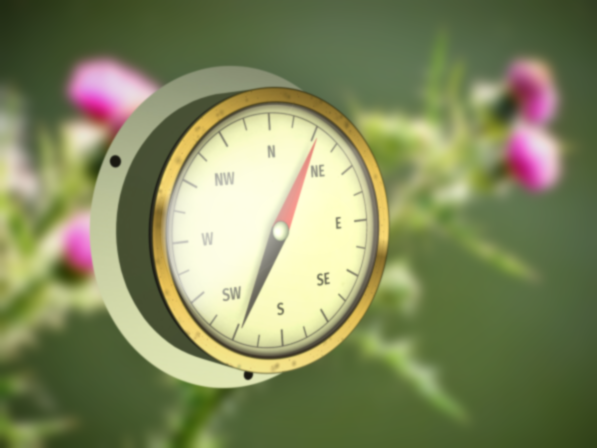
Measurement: 30 °
